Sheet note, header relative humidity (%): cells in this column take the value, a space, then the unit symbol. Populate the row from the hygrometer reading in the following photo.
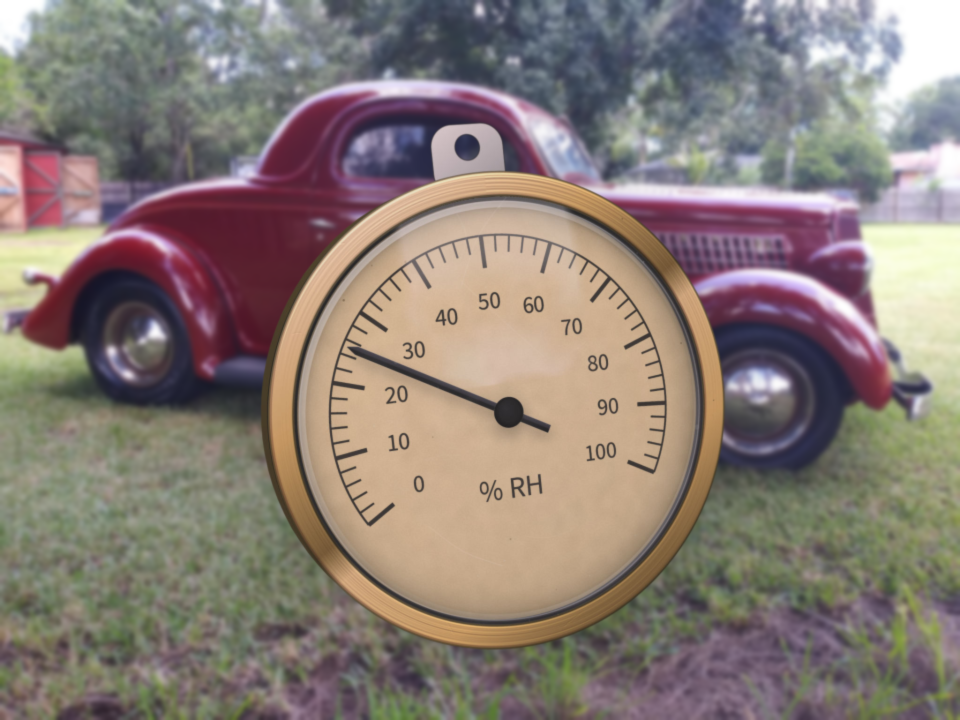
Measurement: 25 %
